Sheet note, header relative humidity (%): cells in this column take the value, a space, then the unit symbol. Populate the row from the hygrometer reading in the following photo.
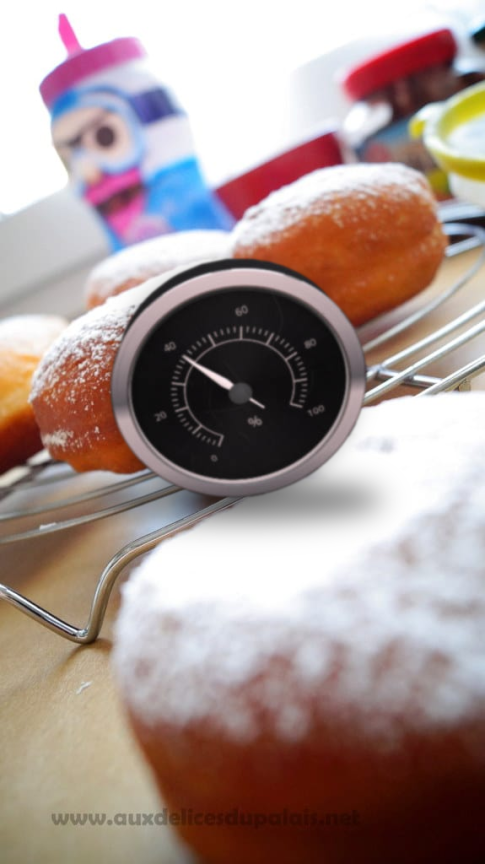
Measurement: 40 %
